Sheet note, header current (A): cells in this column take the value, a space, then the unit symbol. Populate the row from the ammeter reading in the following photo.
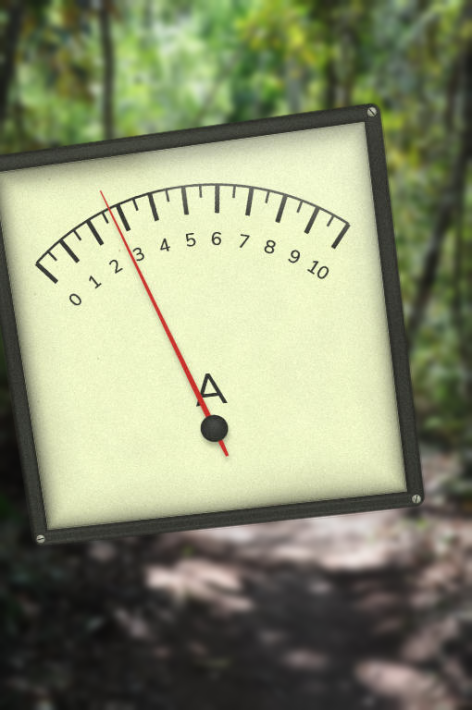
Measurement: 2.75 A
